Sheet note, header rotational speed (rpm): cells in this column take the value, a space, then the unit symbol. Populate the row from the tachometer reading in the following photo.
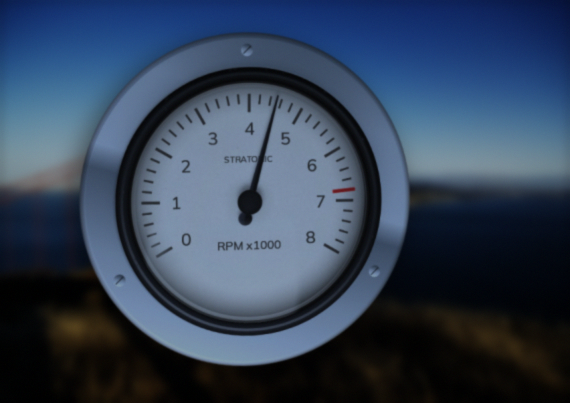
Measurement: 4500 rpm
